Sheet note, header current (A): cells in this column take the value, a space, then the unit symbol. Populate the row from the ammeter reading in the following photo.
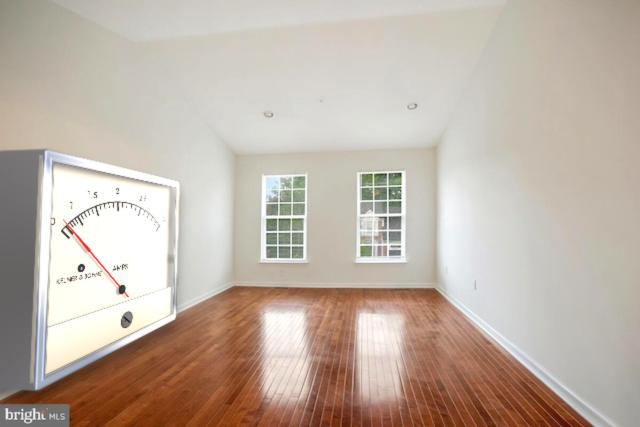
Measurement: 0.5 A
